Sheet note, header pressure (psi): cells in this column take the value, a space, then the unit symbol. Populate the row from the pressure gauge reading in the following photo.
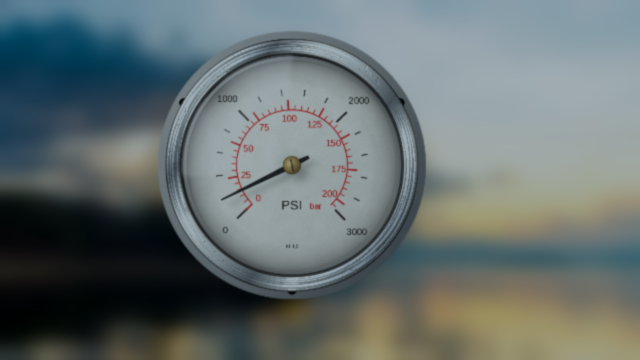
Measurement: 200 psi
